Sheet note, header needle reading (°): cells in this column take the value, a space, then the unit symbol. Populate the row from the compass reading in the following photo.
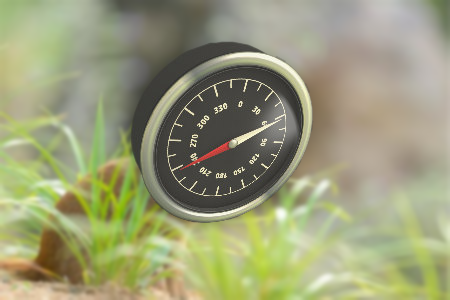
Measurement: 240 °
